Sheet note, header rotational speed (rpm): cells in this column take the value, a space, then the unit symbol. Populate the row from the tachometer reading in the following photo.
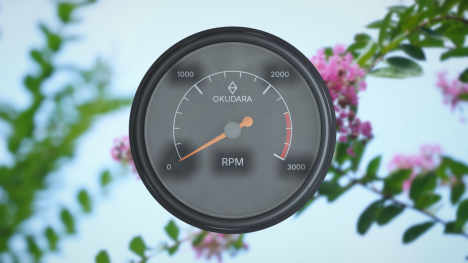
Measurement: 0 rpm
